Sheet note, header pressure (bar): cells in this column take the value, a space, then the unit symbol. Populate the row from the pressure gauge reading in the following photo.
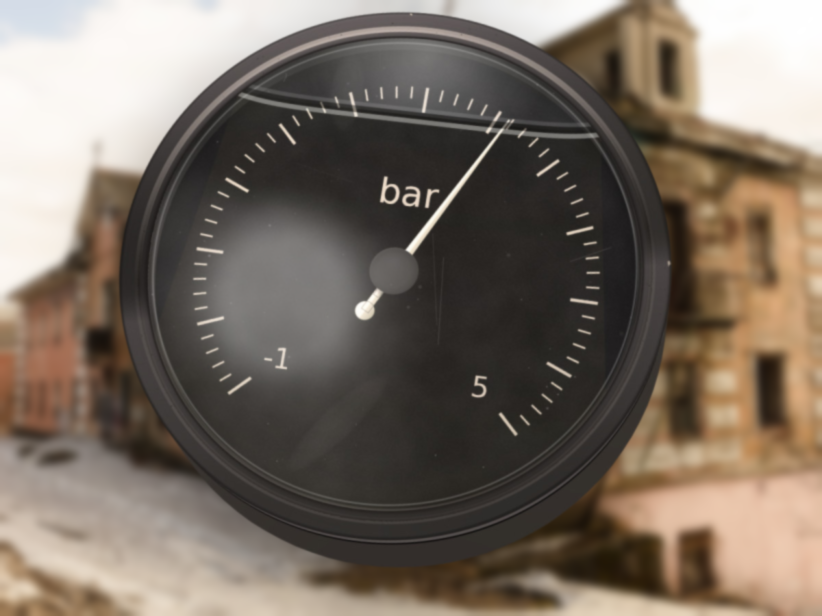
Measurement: 2.6 bar
